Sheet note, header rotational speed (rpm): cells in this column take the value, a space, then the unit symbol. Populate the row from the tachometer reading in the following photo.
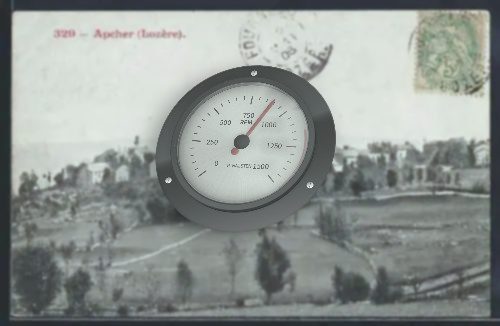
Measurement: 900 rpm
